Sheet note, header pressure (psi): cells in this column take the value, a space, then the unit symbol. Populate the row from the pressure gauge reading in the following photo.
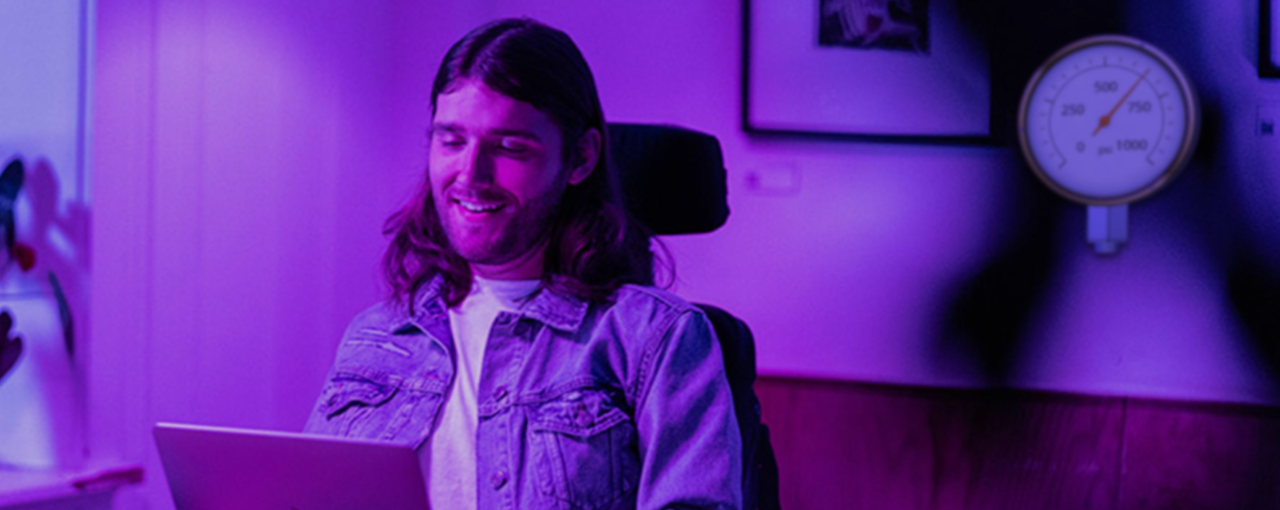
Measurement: 650 psi
